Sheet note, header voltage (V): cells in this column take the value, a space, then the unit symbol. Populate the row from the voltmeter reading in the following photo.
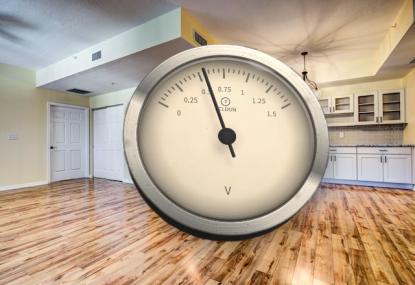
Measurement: 0.55 V
